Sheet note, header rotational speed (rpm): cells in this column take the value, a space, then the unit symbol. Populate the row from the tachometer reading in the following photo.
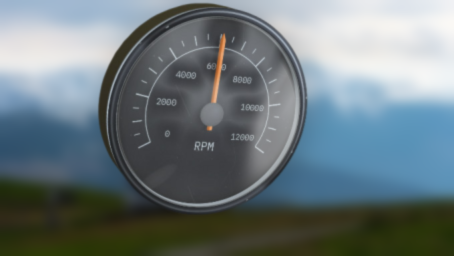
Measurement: 6000 rpm
